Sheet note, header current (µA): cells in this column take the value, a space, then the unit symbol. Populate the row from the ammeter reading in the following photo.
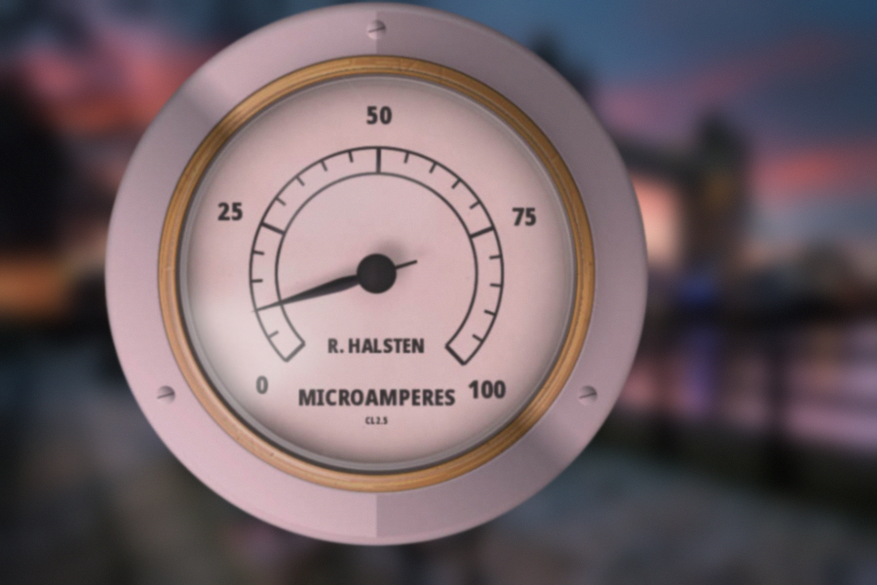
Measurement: 10 µA
